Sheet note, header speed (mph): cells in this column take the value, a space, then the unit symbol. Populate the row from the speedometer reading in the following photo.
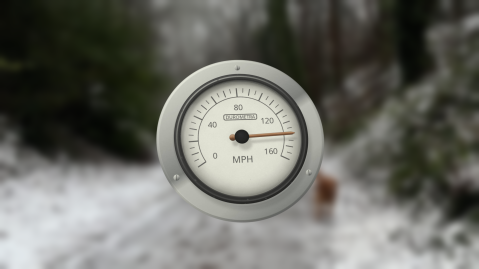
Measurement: 140 mph
